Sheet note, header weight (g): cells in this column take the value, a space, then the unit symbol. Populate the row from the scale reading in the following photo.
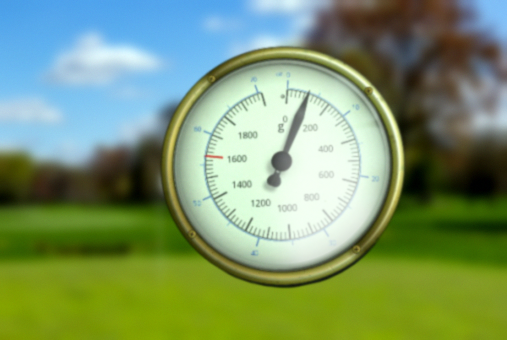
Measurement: 100 g
